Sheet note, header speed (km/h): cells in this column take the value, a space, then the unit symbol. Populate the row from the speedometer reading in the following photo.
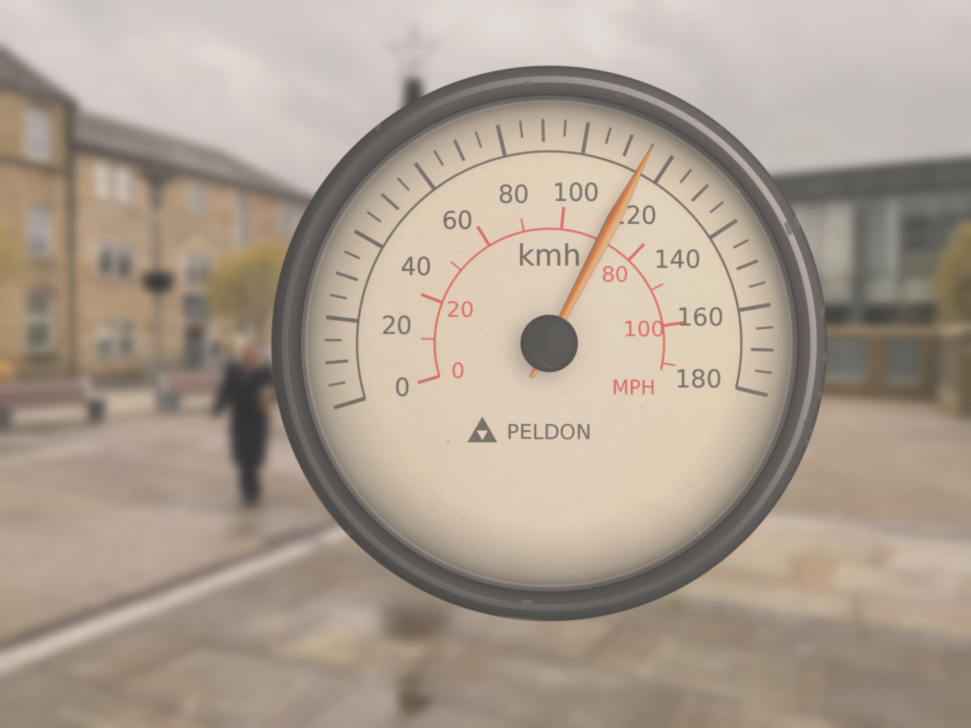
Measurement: 115 km/h
